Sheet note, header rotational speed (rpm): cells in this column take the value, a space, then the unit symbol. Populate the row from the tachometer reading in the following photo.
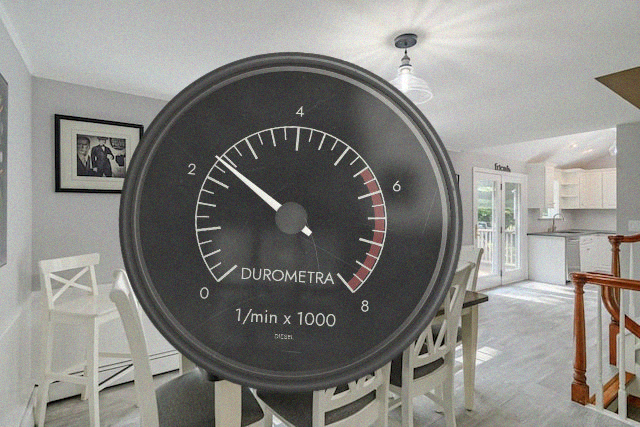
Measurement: 2375 rpm
